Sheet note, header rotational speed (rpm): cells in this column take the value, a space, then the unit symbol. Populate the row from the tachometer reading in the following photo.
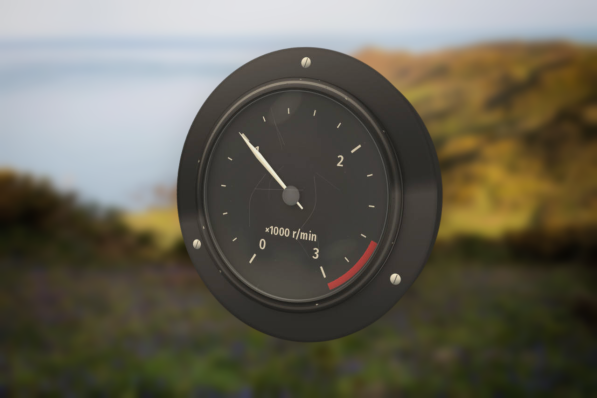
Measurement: 1000 rpm
